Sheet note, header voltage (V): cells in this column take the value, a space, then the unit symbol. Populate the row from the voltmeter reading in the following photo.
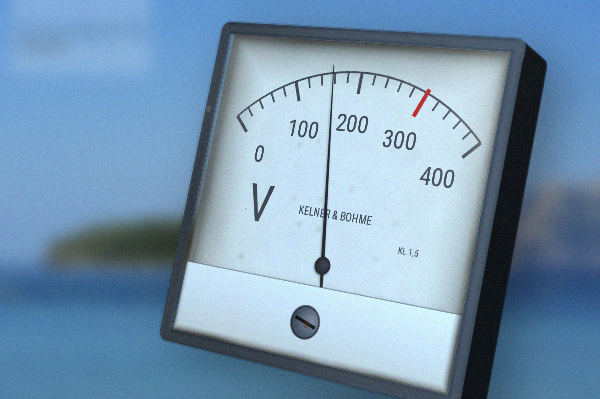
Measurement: 160 V
